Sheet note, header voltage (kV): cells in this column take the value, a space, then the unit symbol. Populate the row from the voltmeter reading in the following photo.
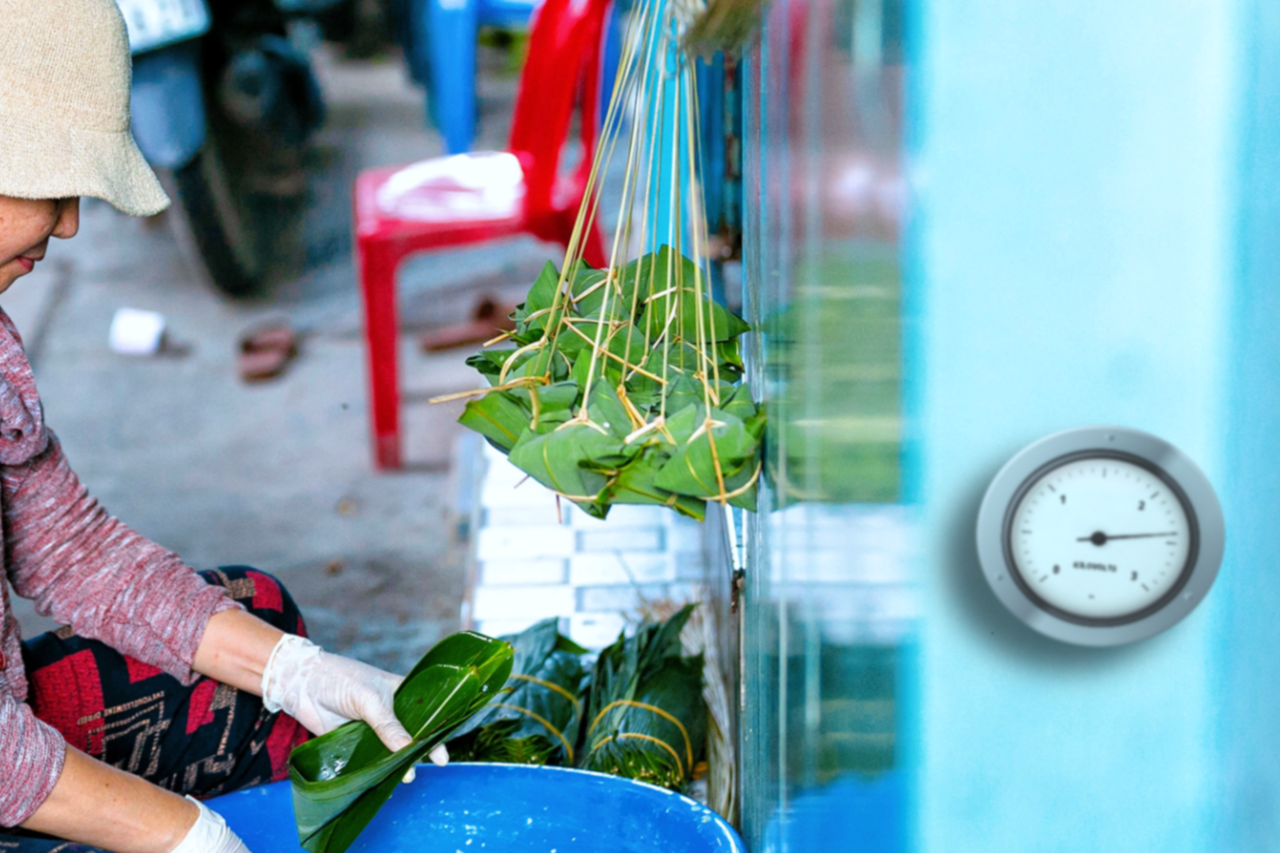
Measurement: 2.4 kV
